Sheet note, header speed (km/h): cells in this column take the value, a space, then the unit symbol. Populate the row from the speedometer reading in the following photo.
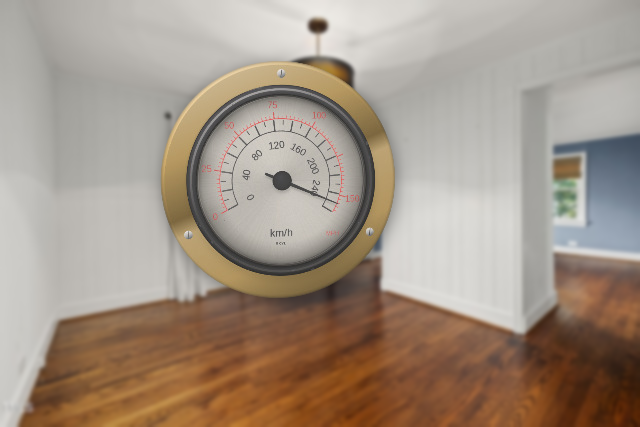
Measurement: 250 km/h
